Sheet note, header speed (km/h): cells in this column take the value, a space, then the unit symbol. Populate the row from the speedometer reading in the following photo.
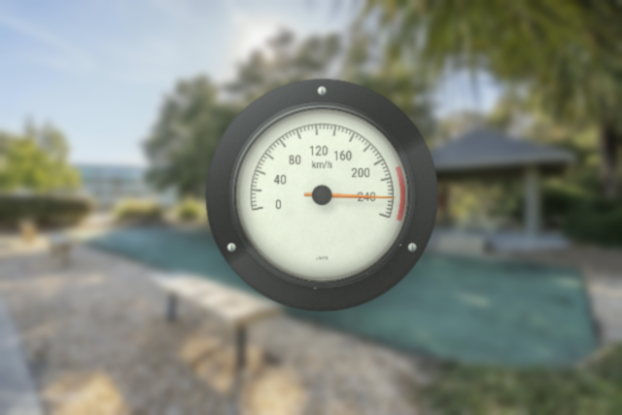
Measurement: 240 km/h
